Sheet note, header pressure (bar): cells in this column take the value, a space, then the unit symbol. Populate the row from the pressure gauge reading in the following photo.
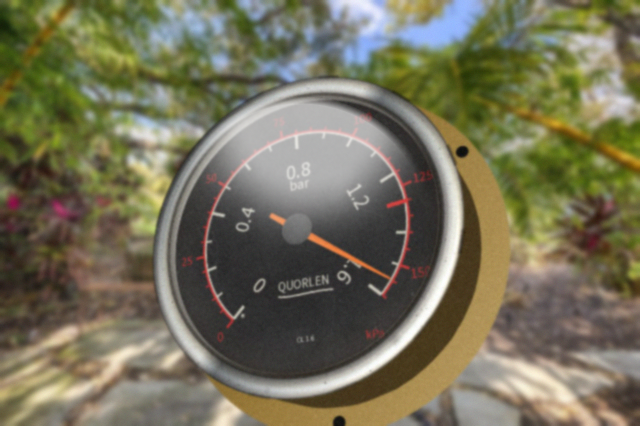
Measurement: 1.55 bar
